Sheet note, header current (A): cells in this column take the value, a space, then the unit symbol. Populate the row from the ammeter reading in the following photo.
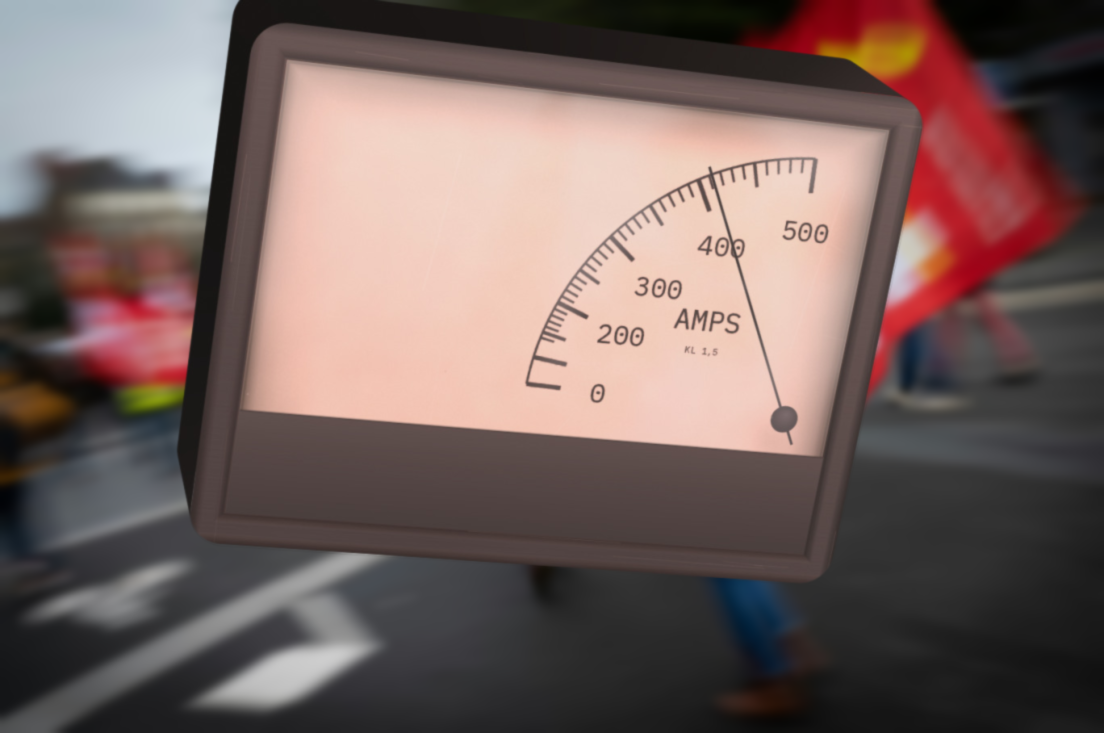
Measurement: 410 A
